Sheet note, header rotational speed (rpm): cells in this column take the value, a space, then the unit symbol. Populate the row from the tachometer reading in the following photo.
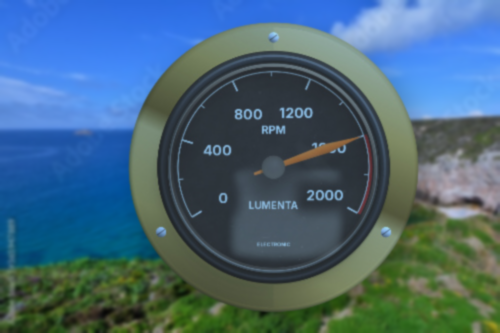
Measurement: 1600 rpm
